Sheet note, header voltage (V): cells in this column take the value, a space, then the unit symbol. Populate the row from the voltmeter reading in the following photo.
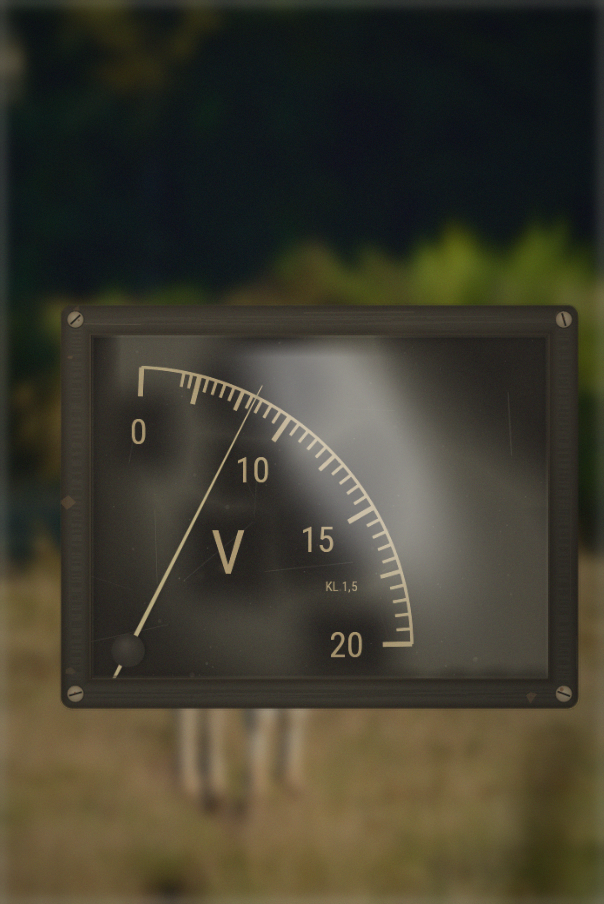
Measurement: 8.25 V
